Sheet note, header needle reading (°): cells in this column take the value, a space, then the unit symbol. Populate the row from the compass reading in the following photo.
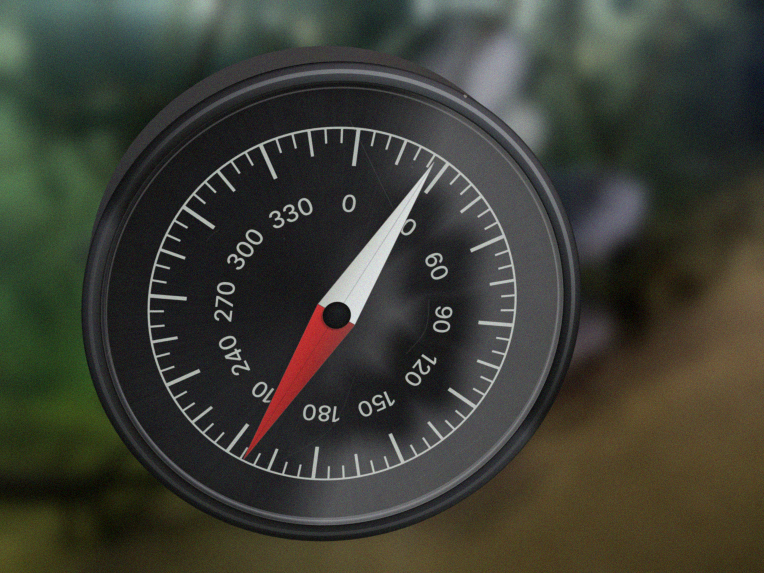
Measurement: 205 °
